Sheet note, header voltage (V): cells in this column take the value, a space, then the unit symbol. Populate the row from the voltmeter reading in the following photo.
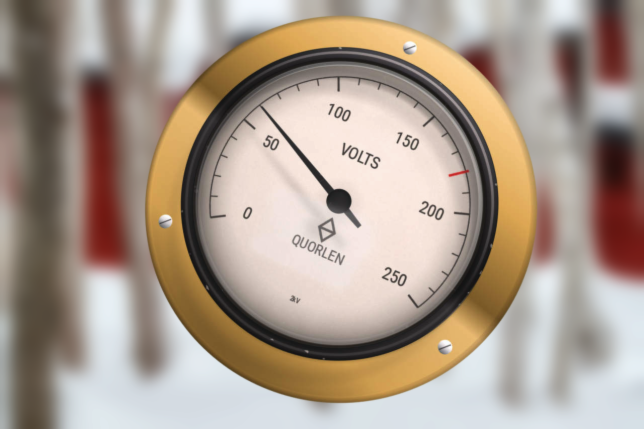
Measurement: 60 V
